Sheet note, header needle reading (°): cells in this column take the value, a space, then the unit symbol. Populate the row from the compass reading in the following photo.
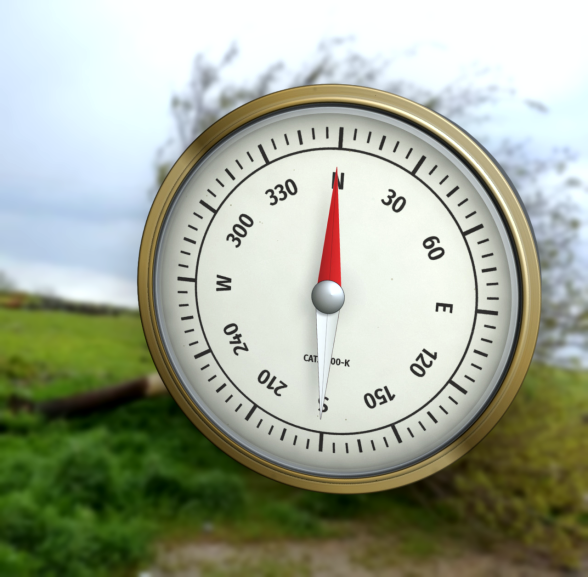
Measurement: 0 °
